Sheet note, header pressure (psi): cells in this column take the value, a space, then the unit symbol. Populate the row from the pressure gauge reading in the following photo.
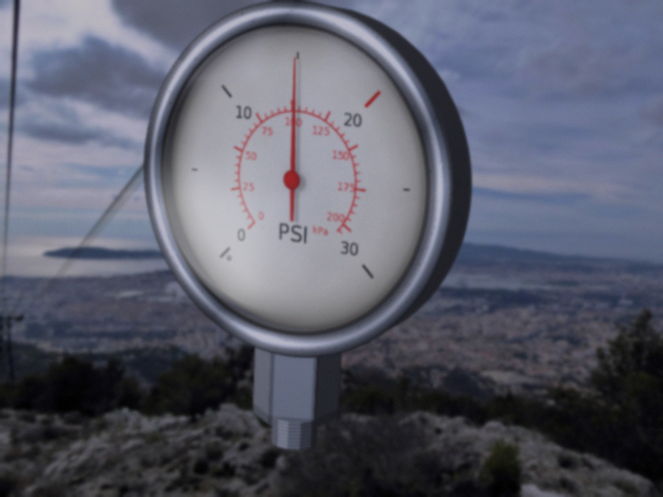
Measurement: 15 psi
